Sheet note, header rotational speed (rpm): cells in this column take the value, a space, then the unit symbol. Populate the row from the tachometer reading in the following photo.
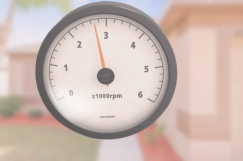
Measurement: 2700 rpm
